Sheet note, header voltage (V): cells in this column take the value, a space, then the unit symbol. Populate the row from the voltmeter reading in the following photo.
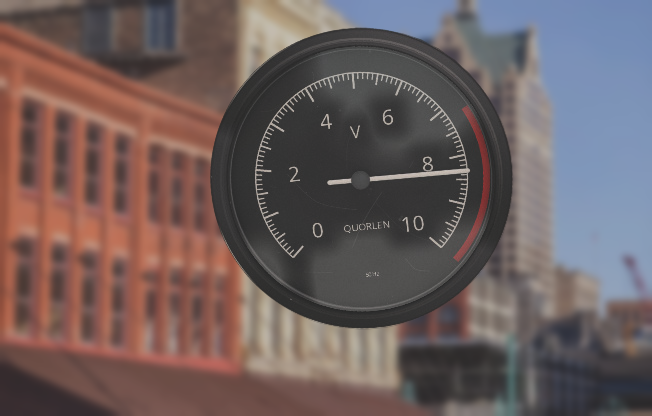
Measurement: 8.3 V
